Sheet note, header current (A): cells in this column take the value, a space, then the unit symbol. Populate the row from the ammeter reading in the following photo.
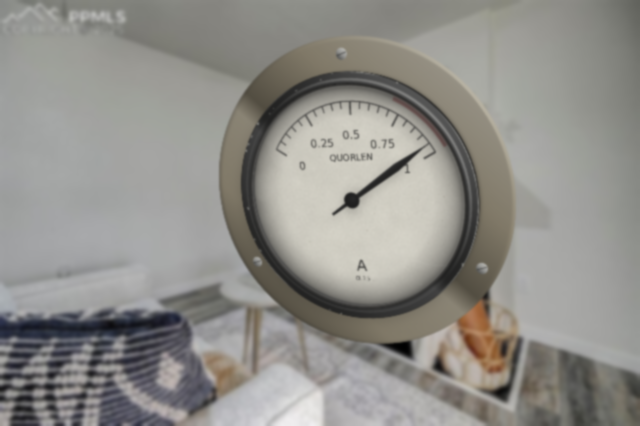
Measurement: 0.95 A
